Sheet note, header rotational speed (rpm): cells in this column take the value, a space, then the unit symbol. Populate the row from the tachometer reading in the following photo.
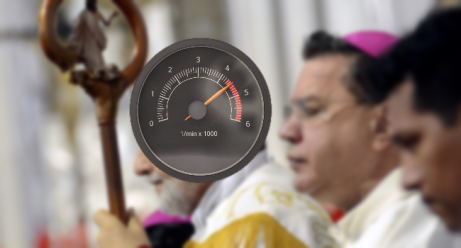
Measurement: 4500 rpm
